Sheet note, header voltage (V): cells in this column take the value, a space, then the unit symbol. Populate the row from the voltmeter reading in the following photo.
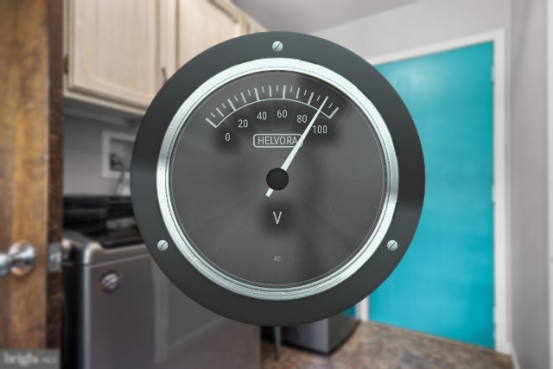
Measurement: 90 V
